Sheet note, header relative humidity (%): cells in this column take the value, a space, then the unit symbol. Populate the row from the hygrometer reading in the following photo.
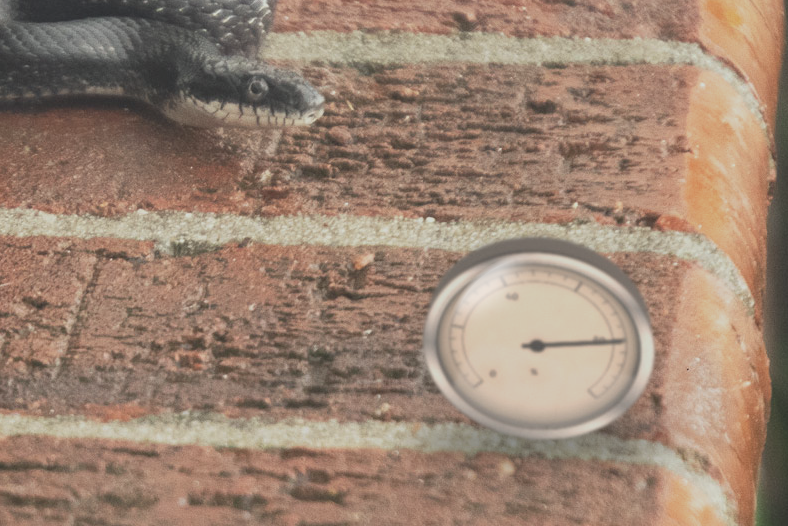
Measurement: 80 %
